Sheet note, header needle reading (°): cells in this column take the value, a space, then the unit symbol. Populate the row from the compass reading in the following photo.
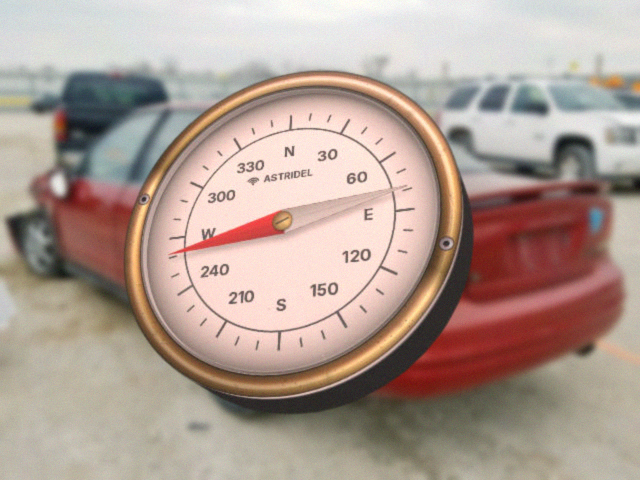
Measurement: 260 °
